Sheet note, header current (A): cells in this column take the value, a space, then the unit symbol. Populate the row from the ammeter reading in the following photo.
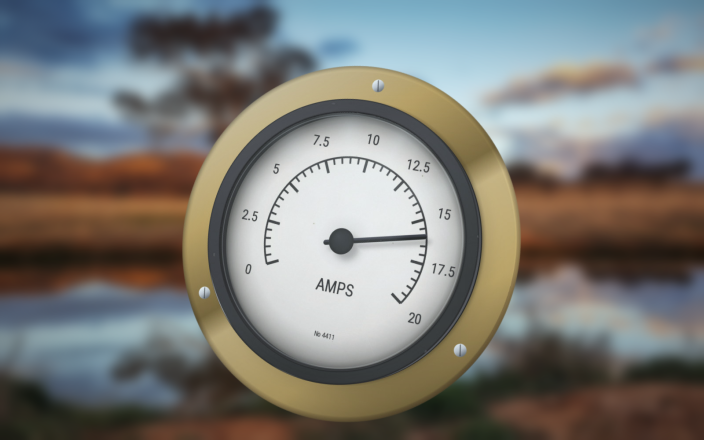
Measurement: 16 A
